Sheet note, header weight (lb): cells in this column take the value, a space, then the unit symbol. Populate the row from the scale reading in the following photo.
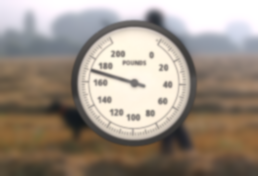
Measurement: 170 lb
